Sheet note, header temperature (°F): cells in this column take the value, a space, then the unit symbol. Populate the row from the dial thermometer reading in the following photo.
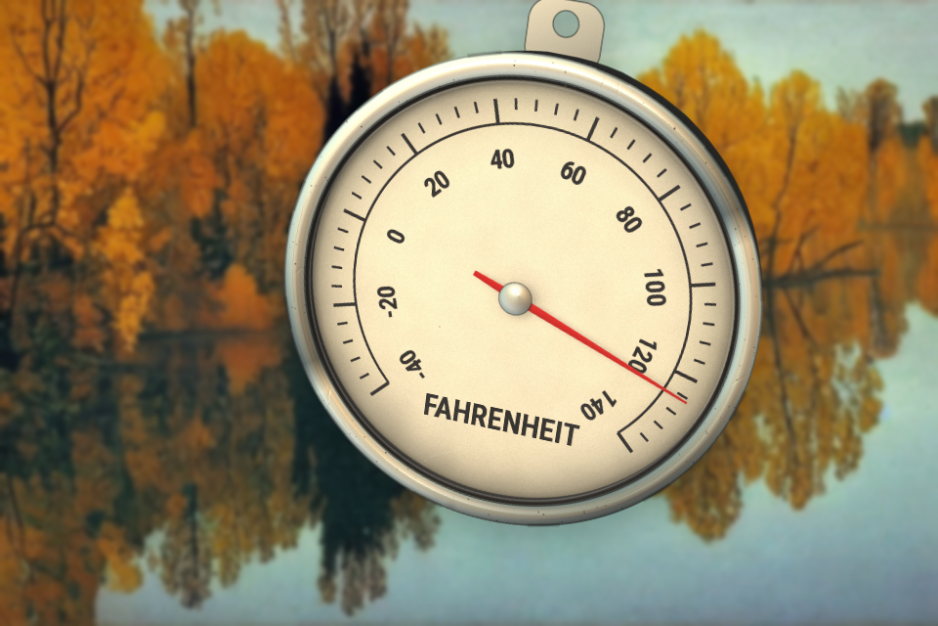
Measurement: 124 °F
